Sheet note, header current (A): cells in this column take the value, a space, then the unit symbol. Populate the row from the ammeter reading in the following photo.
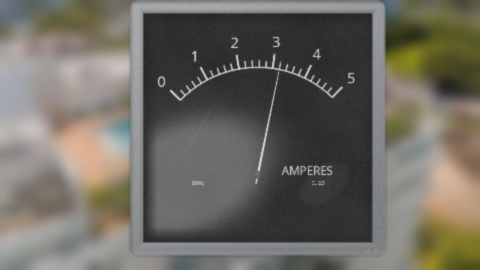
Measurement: 3.2 A
